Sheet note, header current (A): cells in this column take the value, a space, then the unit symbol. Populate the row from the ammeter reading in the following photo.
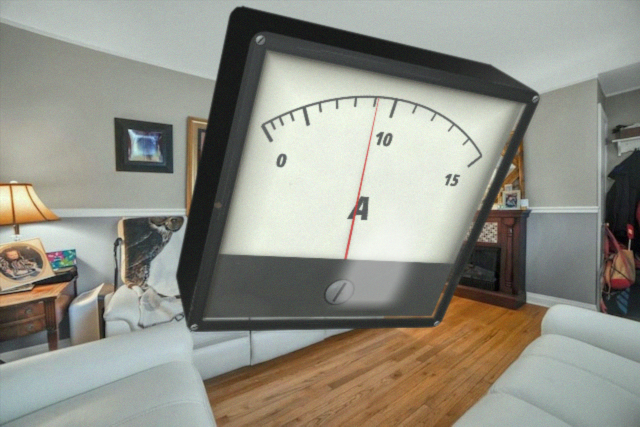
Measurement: 9 A
